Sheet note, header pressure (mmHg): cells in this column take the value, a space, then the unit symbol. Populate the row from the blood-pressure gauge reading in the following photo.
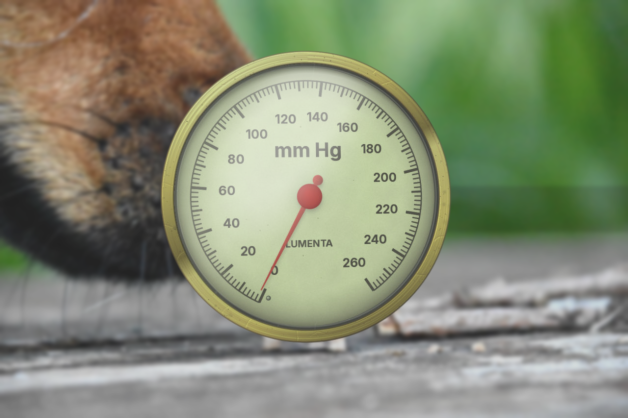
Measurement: 2 mmHg
